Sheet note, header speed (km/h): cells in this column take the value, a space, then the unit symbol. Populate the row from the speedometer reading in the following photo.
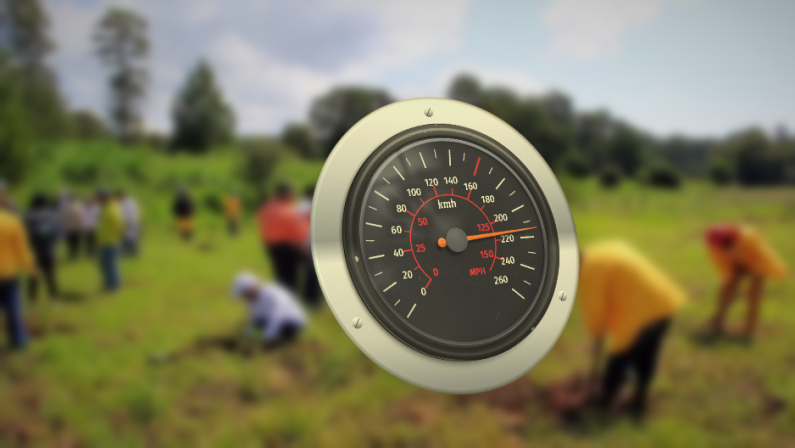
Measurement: 215 km/h
